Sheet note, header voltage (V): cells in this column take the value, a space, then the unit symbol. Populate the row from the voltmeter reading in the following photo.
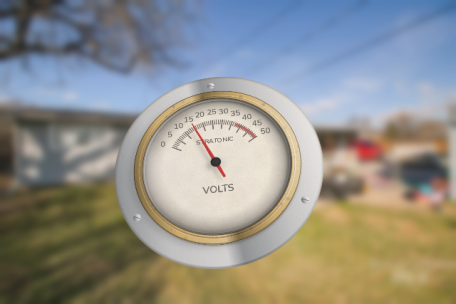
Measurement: 15 V
